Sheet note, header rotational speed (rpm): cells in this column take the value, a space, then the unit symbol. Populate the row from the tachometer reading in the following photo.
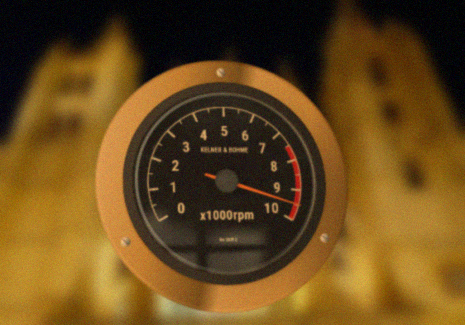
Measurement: 9500 rpm
